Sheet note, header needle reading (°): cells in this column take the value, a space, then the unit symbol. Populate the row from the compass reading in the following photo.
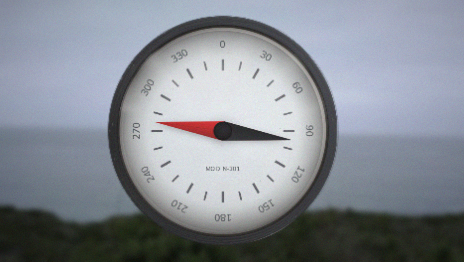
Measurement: 277.5 °
